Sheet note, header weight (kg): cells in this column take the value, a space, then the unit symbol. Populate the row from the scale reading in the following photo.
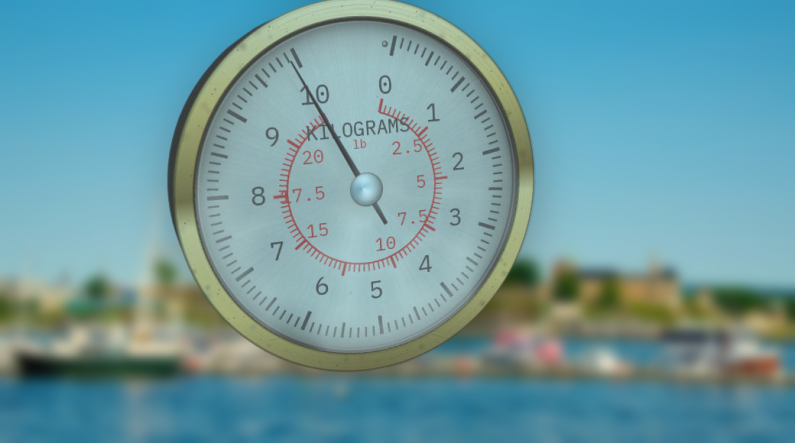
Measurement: 9.9 kg
